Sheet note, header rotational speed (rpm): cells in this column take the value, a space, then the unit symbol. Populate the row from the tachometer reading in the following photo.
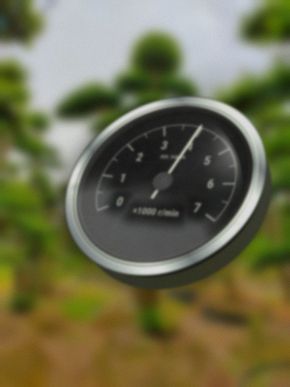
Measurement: 4000 rpm
